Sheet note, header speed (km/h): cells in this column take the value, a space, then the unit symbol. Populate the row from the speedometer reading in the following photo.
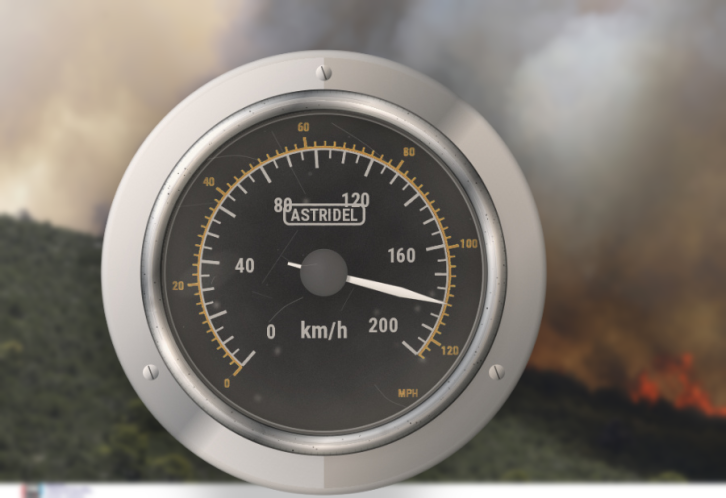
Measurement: 180 km/h
